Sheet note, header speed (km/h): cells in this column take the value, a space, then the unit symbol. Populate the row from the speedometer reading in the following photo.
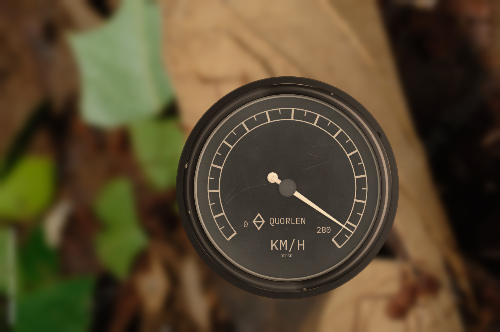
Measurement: 265 km/h
